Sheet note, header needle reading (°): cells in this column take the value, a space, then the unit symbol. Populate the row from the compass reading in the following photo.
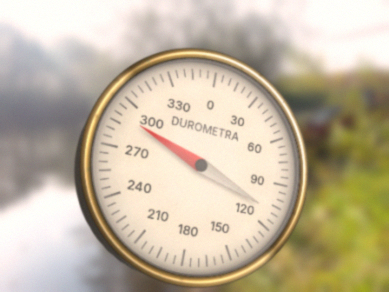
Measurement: 290 °
